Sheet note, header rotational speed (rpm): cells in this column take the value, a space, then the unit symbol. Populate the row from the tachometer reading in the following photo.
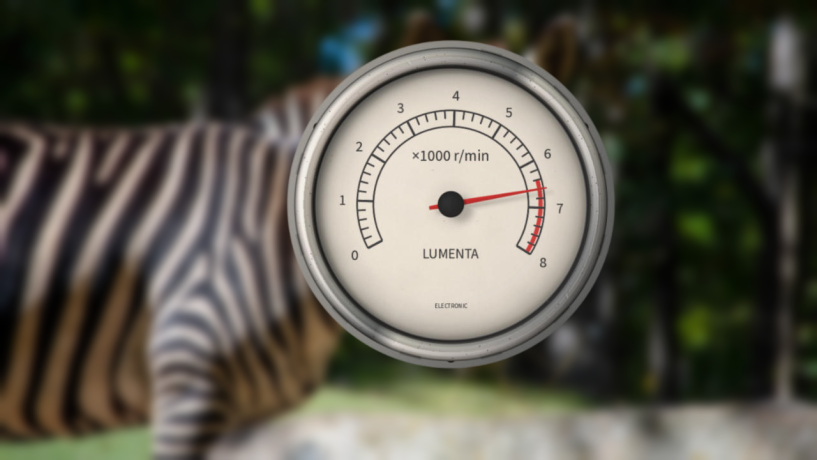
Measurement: 6600 rpm
